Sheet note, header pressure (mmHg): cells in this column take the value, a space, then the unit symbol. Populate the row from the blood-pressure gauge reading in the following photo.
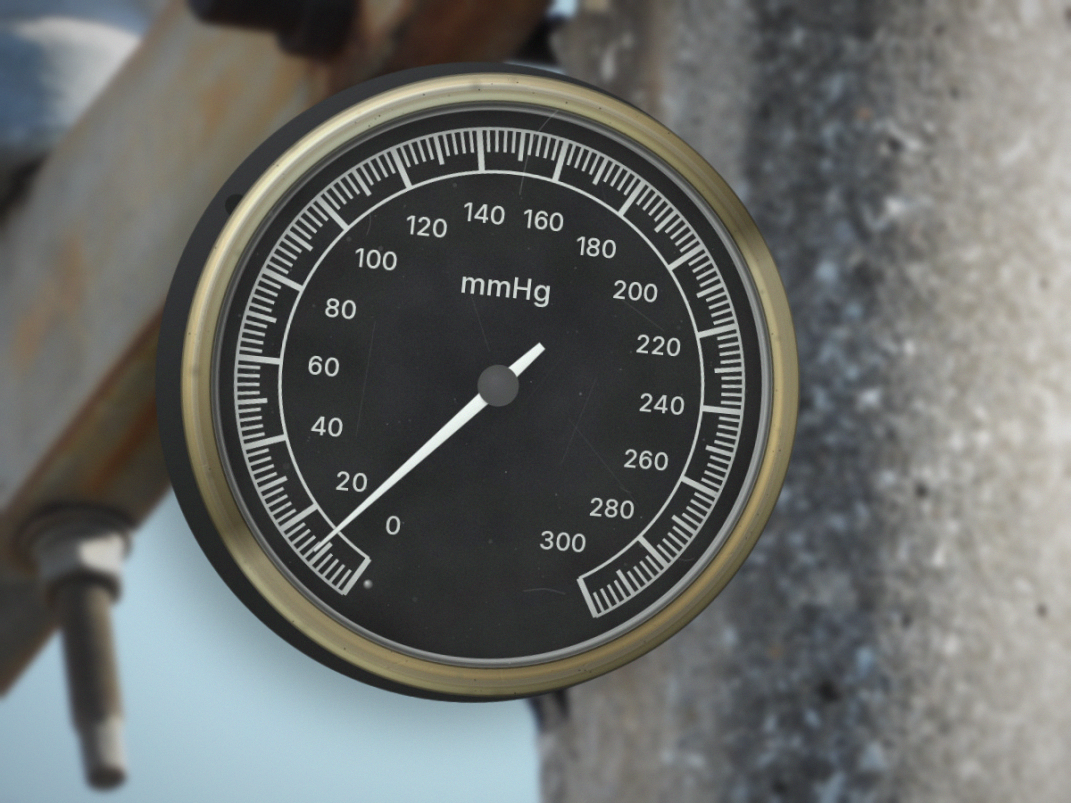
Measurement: 12 mmHg
